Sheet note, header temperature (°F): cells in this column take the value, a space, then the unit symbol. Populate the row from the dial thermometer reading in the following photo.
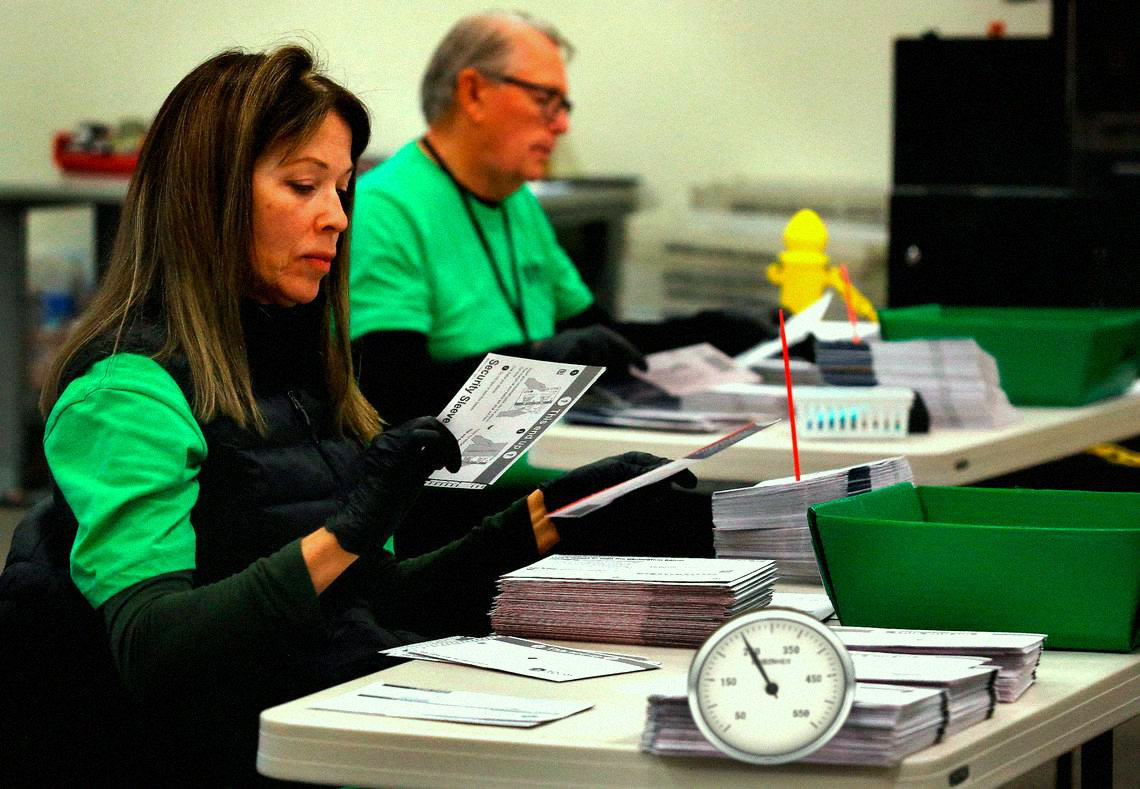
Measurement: 250 °F
